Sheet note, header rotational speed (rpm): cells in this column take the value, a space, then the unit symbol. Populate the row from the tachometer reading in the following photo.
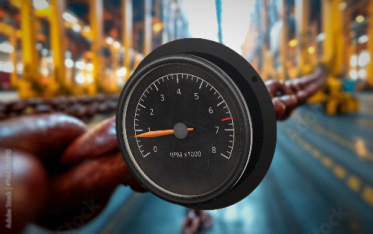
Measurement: 800 rpm
